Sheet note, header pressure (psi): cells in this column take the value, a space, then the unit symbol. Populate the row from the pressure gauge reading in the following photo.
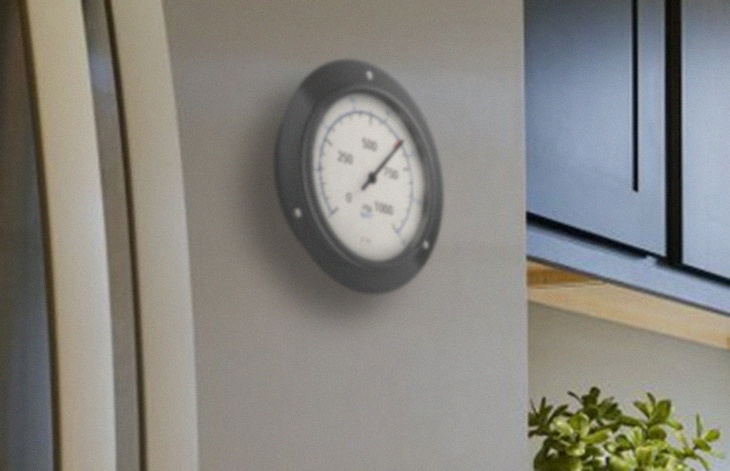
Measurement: 650 psi
